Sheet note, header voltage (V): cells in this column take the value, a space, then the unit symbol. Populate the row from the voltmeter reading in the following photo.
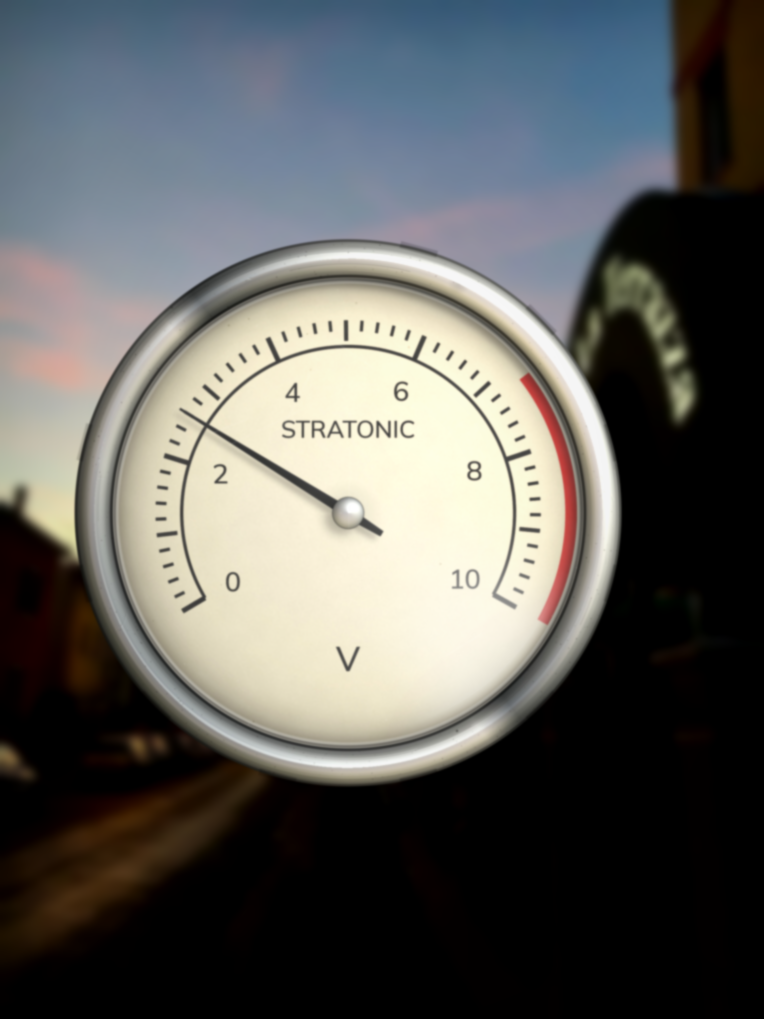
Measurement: 2.6 V
